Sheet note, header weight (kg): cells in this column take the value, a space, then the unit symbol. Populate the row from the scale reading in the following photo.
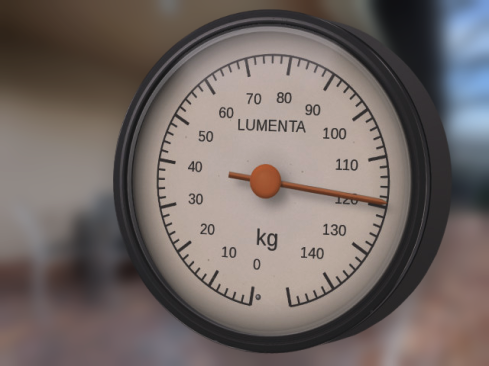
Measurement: 119 kg
